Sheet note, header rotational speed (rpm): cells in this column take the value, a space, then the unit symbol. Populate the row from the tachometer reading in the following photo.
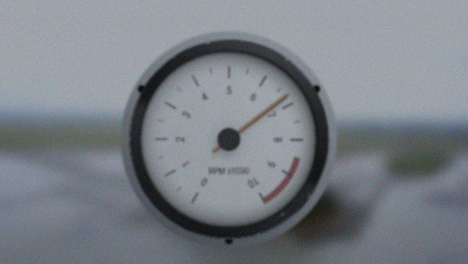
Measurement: 6750 rpm
